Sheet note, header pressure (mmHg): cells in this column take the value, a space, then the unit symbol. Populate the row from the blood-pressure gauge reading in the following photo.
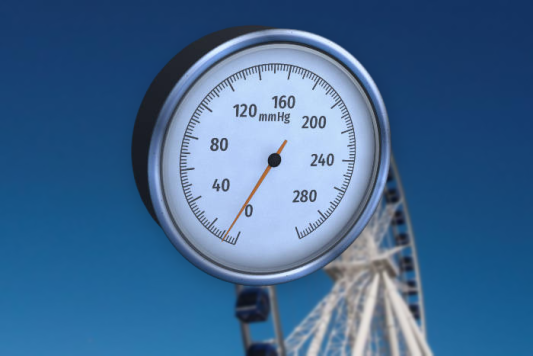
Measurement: 10 mmHg
